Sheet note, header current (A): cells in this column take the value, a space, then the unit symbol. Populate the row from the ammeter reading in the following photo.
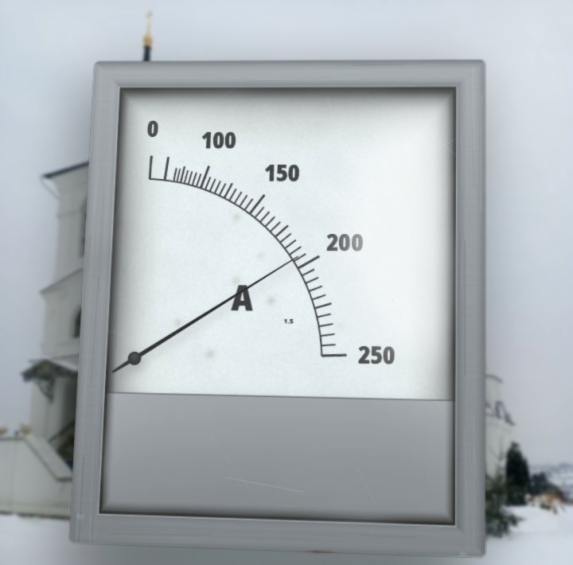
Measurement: 195 A
